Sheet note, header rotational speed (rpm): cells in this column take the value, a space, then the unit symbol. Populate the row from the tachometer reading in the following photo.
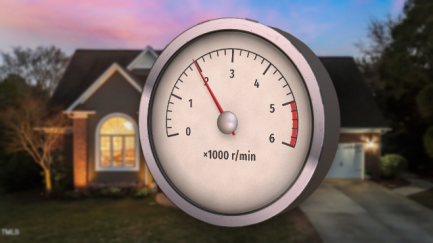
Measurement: 2000 rpm
